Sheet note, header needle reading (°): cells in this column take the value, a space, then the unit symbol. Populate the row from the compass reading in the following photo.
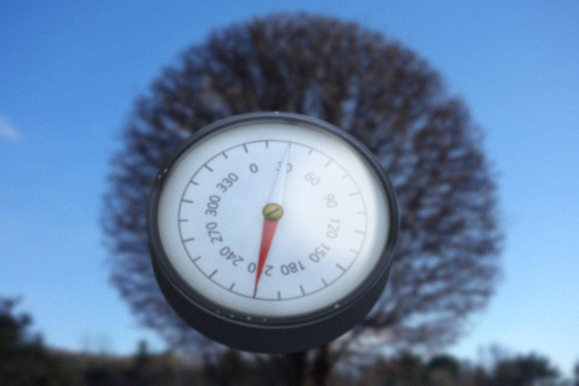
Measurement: 210 °
